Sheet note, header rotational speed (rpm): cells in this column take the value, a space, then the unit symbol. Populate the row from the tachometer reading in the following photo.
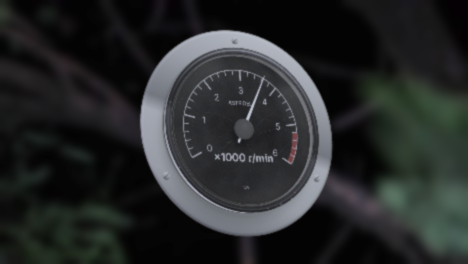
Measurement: 3600 rpm
